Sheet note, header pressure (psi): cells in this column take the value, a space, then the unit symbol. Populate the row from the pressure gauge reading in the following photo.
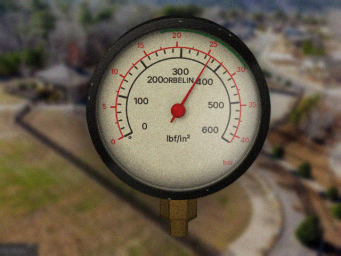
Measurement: 370 psi
